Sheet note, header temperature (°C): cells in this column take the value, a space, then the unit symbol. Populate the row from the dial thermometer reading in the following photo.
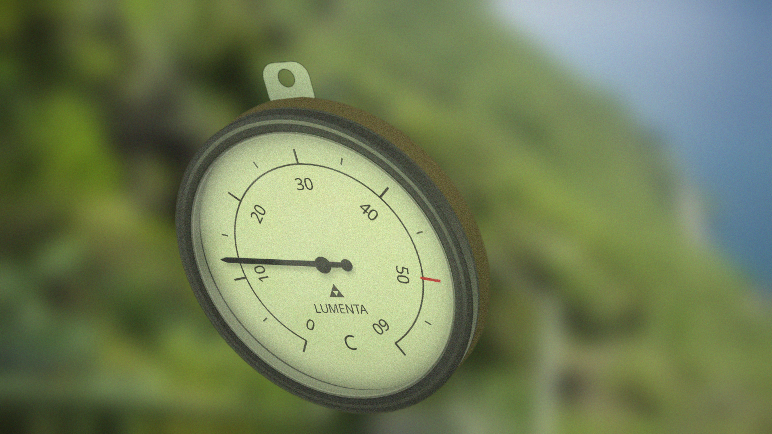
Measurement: 12.5 °C
